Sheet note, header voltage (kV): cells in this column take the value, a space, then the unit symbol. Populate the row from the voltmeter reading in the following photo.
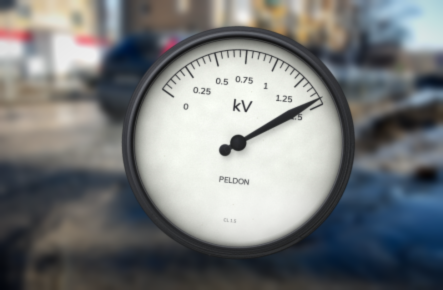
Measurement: 1.45 kV
